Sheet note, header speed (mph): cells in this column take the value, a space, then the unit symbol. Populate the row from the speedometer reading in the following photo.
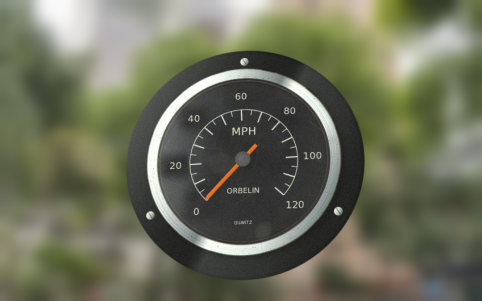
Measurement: 0 mph
